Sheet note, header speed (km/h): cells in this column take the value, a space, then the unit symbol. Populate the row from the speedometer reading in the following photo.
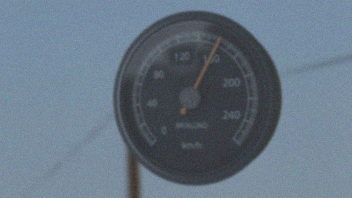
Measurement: 160 km/h
